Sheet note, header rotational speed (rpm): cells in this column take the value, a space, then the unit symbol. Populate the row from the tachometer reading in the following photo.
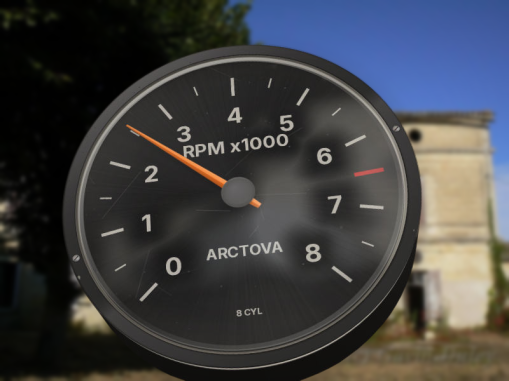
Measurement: 2500 rpm
